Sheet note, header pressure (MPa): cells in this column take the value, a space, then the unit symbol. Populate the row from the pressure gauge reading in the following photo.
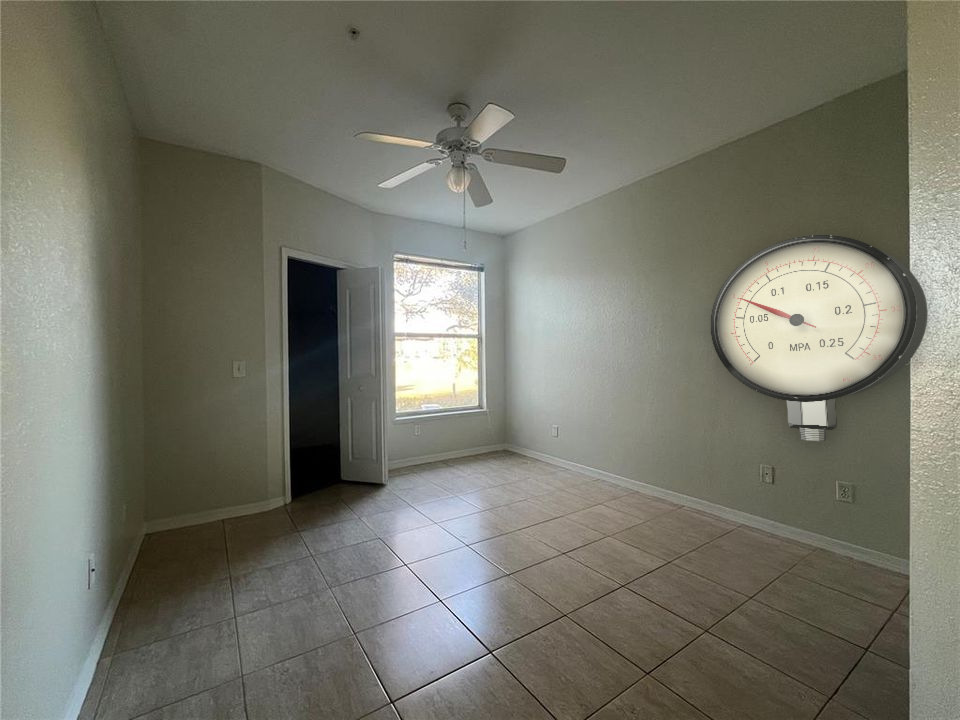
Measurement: 0.07 MPa
